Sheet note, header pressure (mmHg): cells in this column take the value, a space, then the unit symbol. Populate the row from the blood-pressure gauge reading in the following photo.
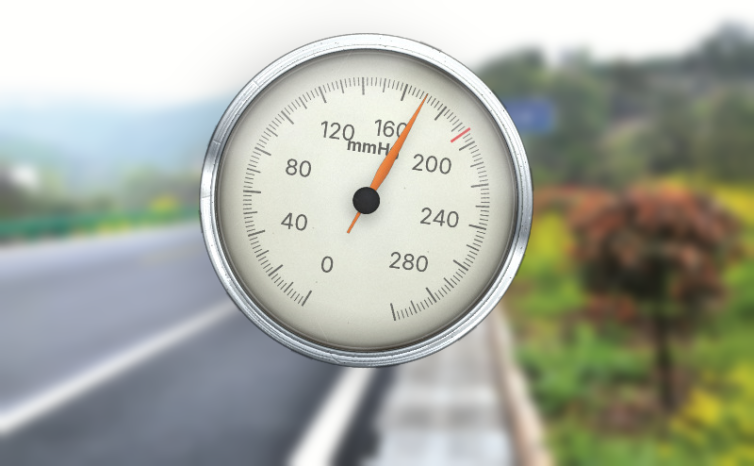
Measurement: 170 mmHg
